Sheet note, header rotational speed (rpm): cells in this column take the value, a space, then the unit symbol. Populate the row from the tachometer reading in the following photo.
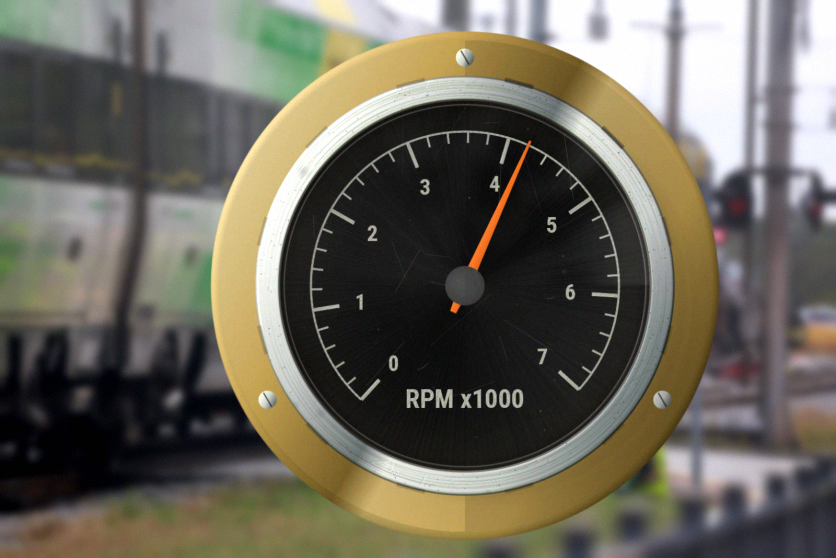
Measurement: 4200 rpm
